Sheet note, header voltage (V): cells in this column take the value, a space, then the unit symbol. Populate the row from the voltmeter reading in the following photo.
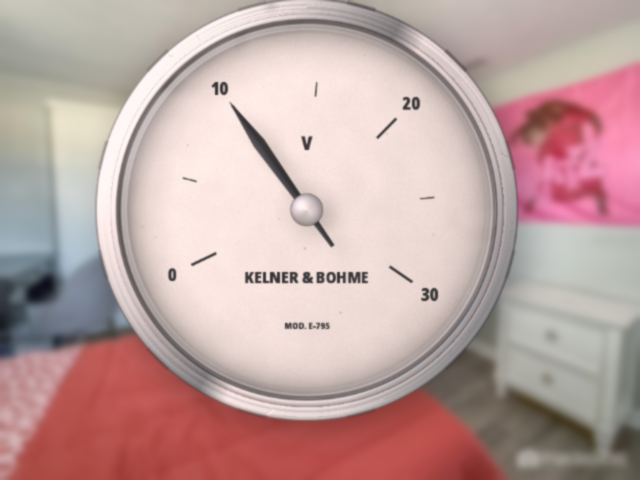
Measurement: 10 V
